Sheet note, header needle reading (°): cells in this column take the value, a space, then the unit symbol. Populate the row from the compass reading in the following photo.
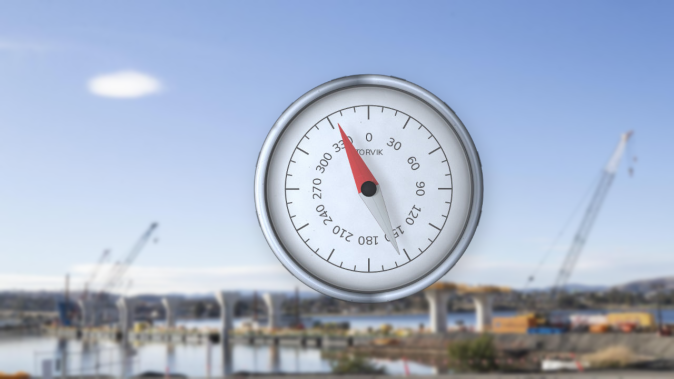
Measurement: 335 °
